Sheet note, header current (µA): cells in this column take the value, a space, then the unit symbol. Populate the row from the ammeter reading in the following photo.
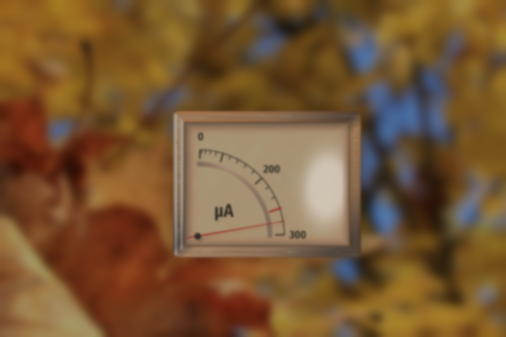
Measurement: 280 µA
